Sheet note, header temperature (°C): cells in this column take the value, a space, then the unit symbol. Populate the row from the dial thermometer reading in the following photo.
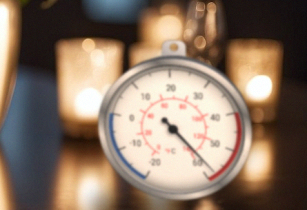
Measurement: 57.5 °C
